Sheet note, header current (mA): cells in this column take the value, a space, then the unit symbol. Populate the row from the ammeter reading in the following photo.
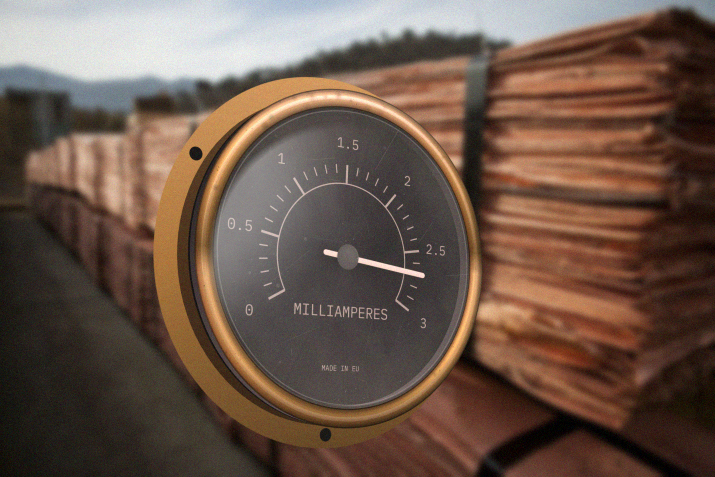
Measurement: 2.7 mA
